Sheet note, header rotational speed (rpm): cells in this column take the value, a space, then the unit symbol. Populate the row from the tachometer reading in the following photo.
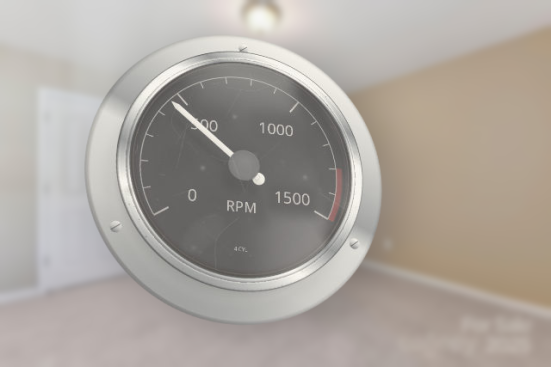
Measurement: 450 rpm
